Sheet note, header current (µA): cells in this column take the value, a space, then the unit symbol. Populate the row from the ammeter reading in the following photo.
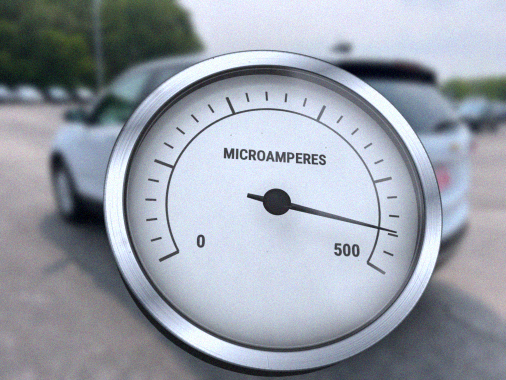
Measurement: 460 µA
